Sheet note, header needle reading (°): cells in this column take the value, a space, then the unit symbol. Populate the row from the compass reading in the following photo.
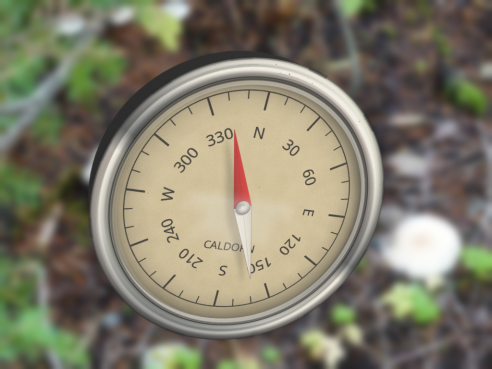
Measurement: 340 °
